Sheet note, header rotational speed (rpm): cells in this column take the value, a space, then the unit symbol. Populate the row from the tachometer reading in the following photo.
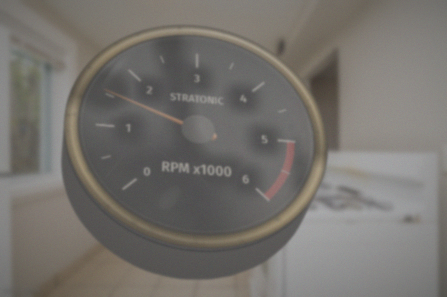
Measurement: 1500 rpm
